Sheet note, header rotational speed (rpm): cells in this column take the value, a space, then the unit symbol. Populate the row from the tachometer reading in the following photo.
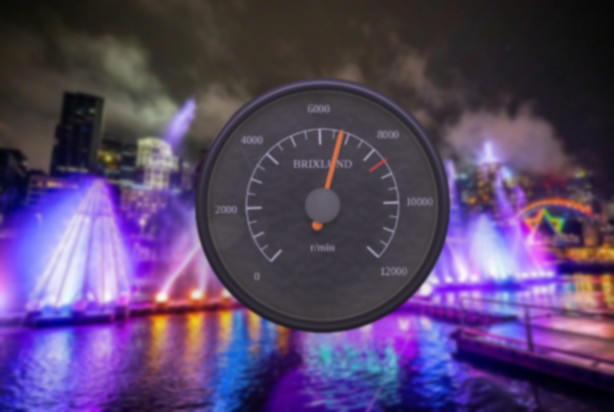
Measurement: 6750 rpm
